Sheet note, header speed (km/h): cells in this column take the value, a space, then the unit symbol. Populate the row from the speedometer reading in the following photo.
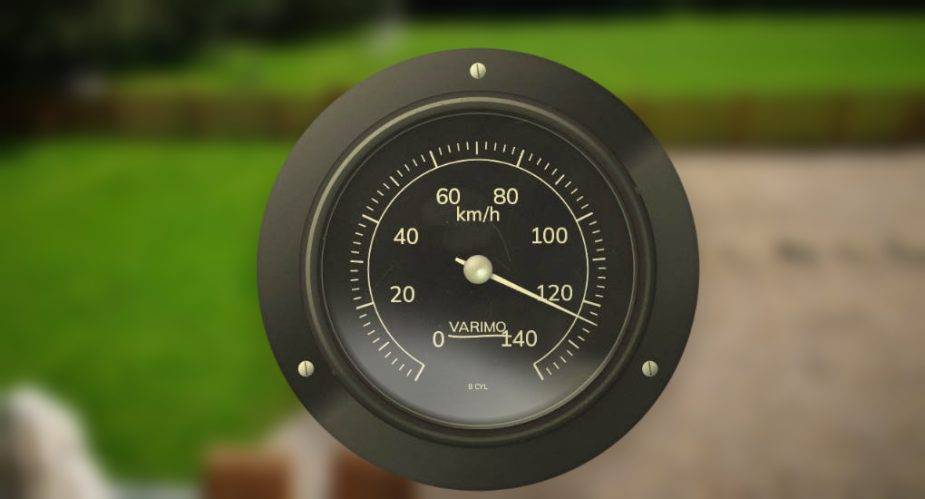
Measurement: 124 km/h
